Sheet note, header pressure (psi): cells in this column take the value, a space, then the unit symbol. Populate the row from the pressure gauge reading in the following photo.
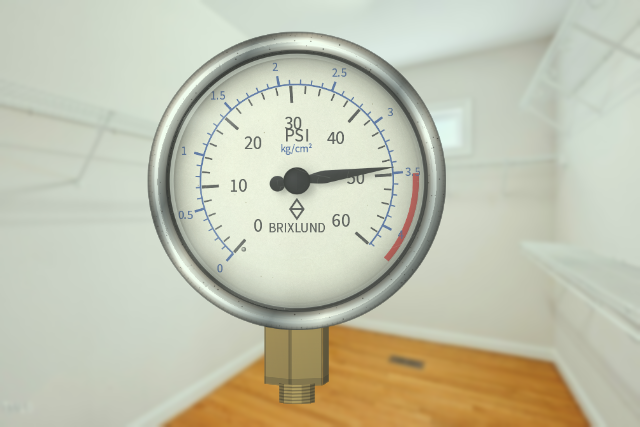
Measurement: 49 psi
